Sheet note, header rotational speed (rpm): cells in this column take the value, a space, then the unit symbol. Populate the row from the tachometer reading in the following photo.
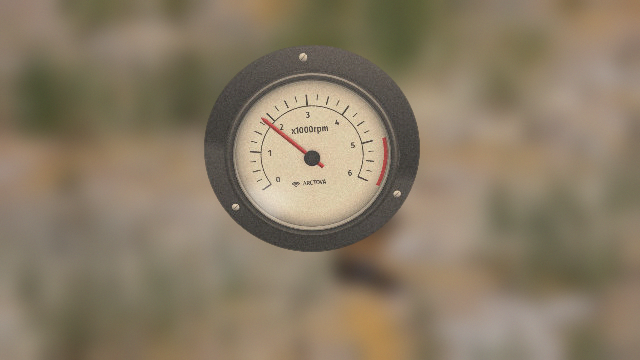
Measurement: 1875 rpm
